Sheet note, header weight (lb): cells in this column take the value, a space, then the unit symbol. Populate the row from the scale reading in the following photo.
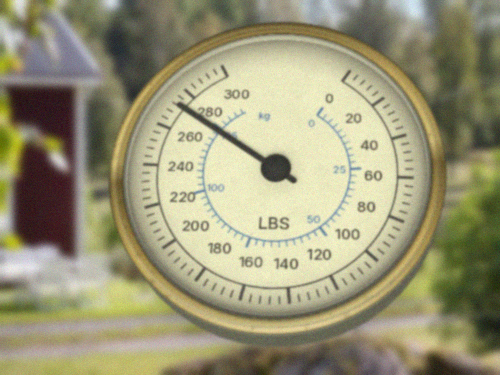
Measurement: 272 lb
